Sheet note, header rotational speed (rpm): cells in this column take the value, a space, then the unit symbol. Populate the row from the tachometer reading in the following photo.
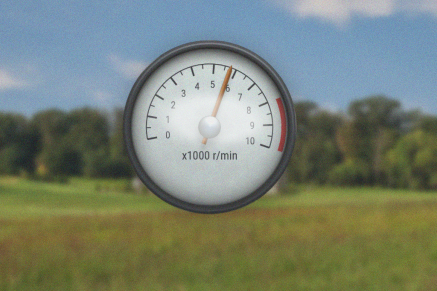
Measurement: 5750 rpm
